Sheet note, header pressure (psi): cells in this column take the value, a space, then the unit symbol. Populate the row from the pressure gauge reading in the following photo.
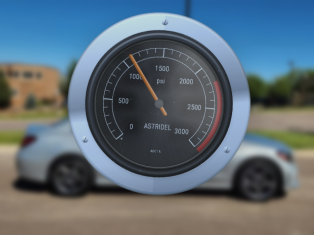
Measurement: 1100 psi
